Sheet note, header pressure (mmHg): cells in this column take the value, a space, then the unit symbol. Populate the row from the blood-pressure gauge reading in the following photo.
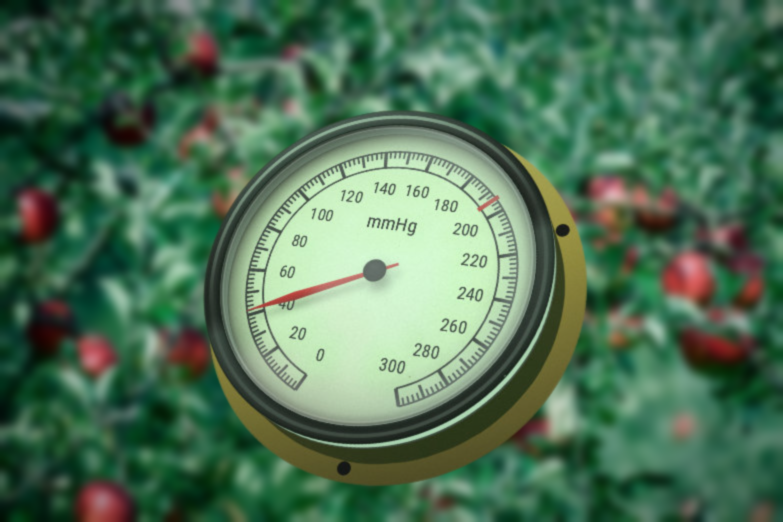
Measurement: 40 mmHg
